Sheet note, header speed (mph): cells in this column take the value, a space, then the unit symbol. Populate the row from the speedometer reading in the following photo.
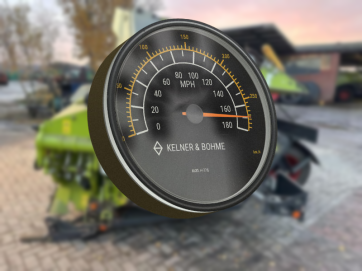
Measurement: 170 mph
